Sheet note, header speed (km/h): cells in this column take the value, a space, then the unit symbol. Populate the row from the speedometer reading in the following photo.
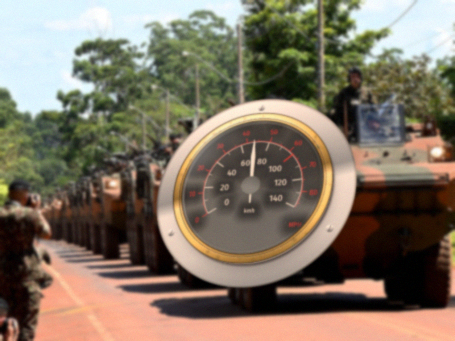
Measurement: 70 km/h
